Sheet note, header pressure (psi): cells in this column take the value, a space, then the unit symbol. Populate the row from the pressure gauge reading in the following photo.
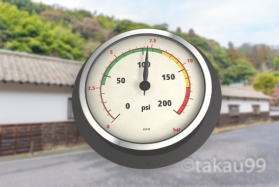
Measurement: 105 psi
